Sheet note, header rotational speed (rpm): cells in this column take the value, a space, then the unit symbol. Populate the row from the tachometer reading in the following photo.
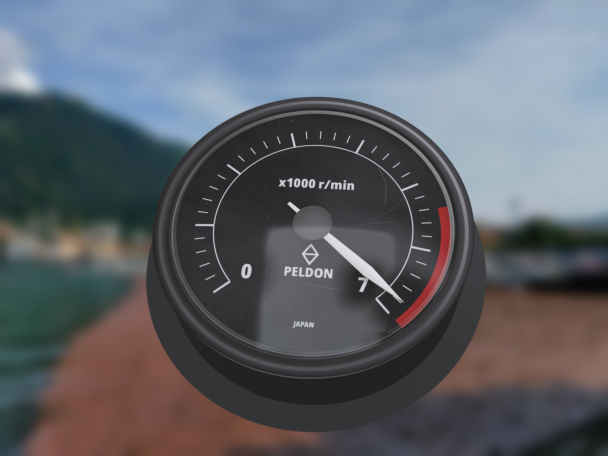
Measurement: 6800 rpm
